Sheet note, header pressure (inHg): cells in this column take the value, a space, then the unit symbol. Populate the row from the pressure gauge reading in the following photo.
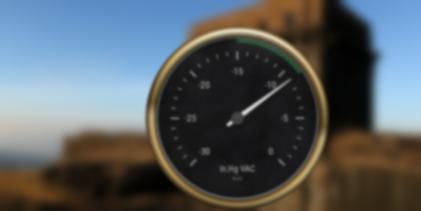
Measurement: -9 inHg
